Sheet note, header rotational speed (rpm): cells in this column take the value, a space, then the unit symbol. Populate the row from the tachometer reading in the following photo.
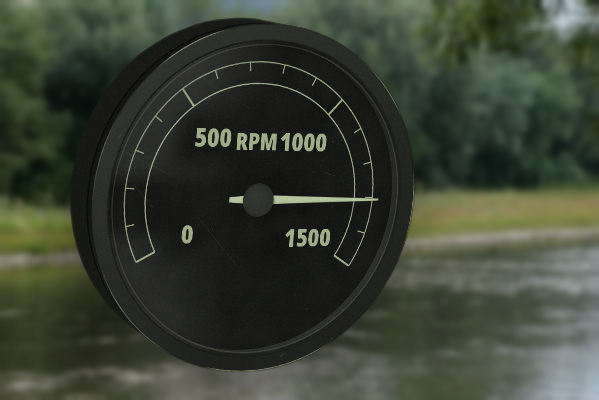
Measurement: 1300 rpm
